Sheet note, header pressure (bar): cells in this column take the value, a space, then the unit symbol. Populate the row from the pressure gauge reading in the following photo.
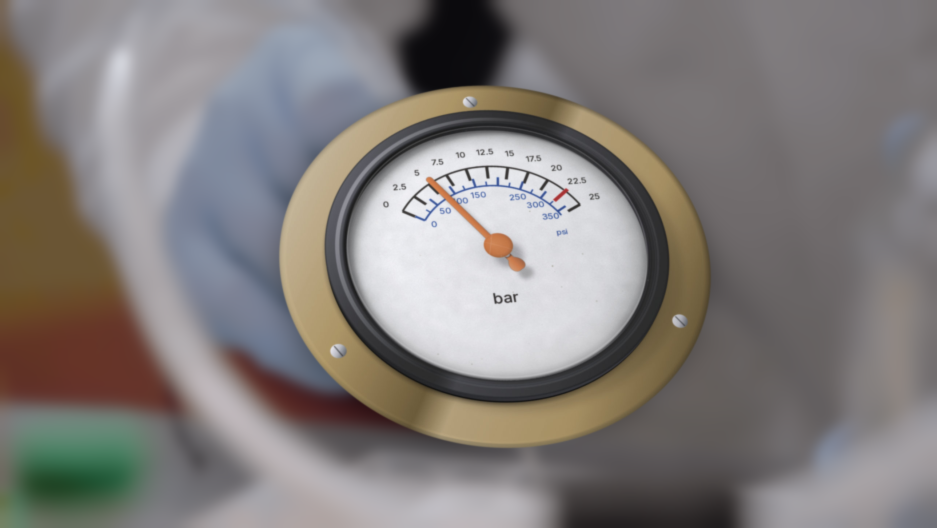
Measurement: 5 bar
